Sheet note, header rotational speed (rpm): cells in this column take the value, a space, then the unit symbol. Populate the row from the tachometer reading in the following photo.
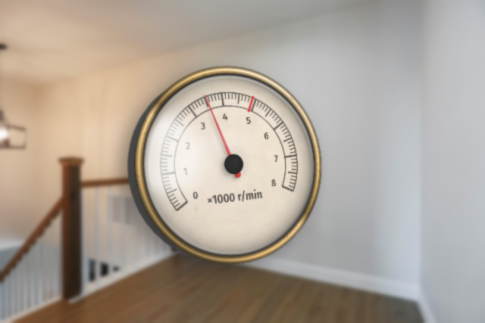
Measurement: 3500 rpm
